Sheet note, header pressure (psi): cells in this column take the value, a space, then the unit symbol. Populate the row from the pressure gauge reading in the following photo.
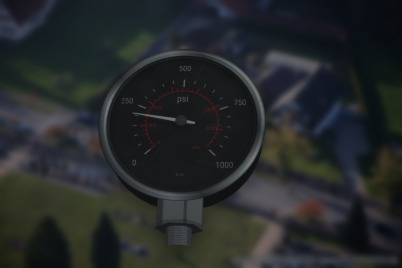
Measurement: 200 psi
